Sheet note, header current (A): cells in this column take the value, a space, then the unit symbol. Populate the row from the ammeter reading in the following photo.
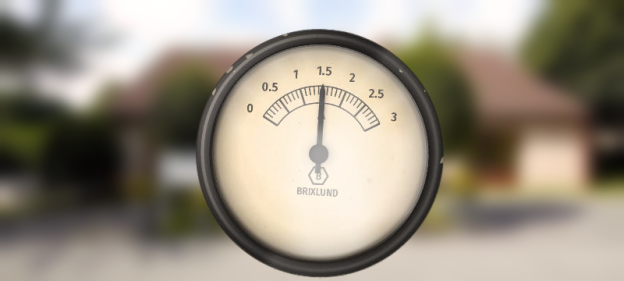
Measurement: 1.5 A
